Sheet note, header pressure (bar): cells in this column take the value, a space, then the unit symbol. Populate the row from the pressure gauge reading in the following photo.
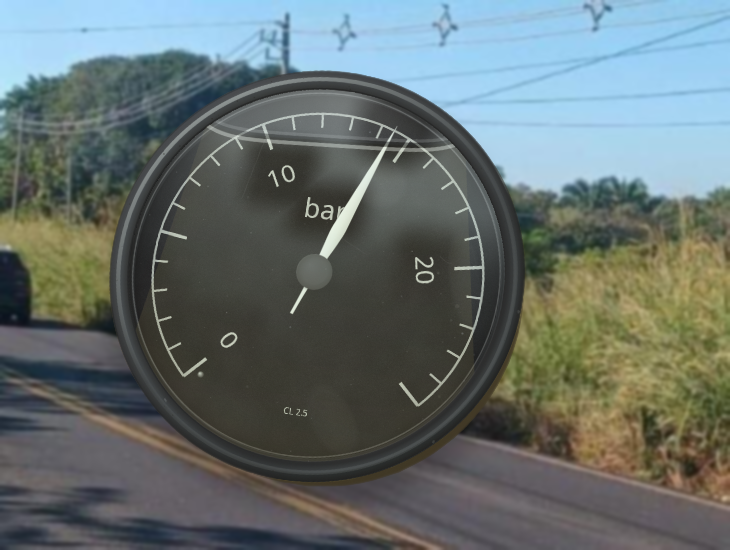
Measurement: 14.5 bar
